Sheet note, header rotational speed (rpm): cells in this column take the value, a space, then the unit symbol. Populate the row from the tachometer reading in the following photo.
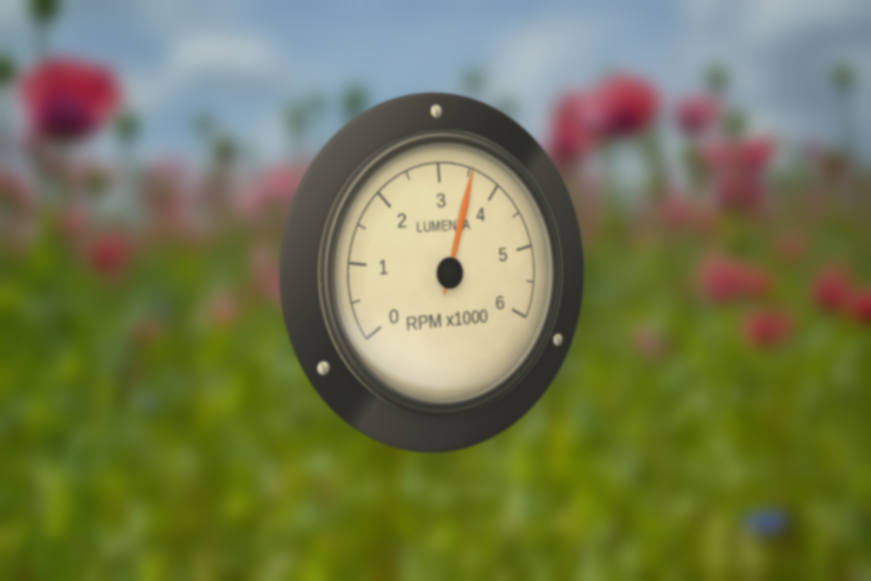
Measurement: 3500 rpm
